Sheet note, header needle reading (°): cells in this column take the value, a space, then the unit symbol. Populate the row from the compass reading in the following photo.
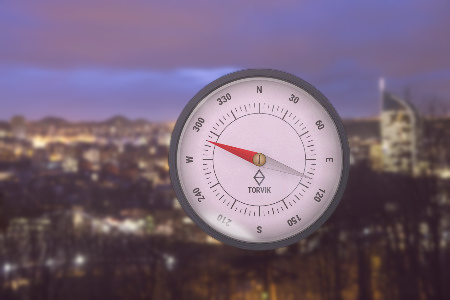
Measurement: 290 °
